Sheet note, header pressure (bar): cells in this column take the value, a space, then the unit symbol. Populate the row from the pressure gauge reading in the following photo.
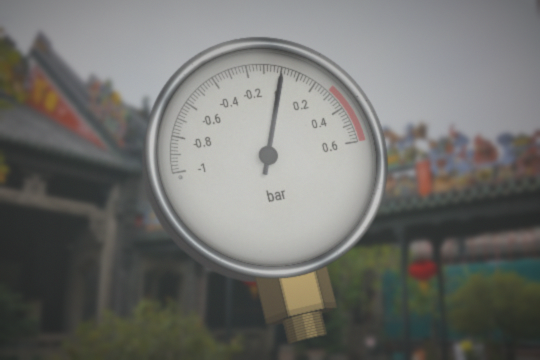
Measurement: 0 bar
